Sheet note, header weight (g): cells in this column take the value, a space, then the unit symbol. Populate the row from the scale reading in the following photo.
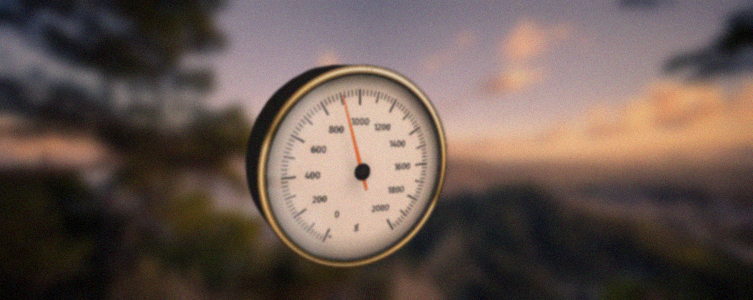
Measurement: 900 g
